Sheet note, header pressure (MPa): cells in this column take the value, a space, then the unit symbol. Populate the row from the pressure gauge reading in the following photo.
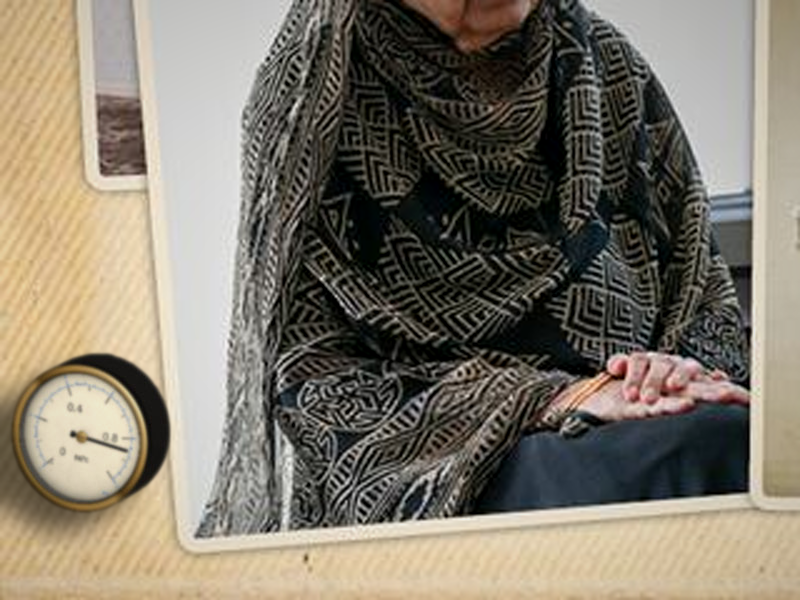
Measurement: 0.85 MPa
